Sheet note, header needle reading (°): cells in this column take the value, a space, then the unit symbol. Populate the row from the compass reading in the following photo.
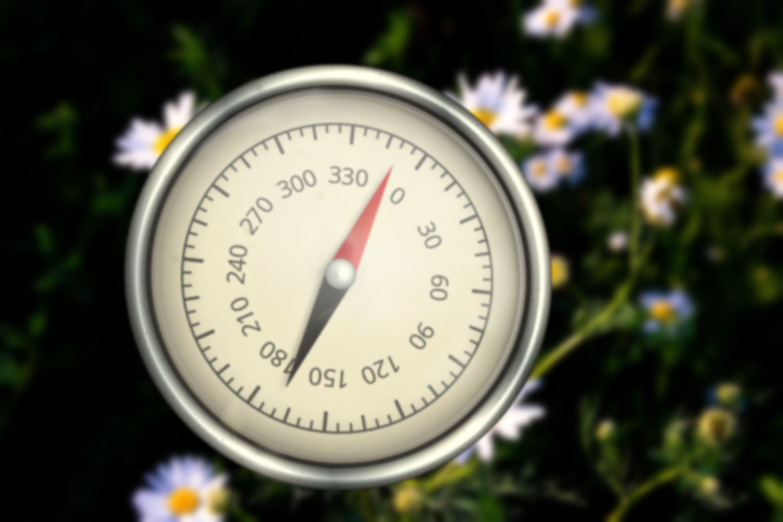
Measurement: 350 °
